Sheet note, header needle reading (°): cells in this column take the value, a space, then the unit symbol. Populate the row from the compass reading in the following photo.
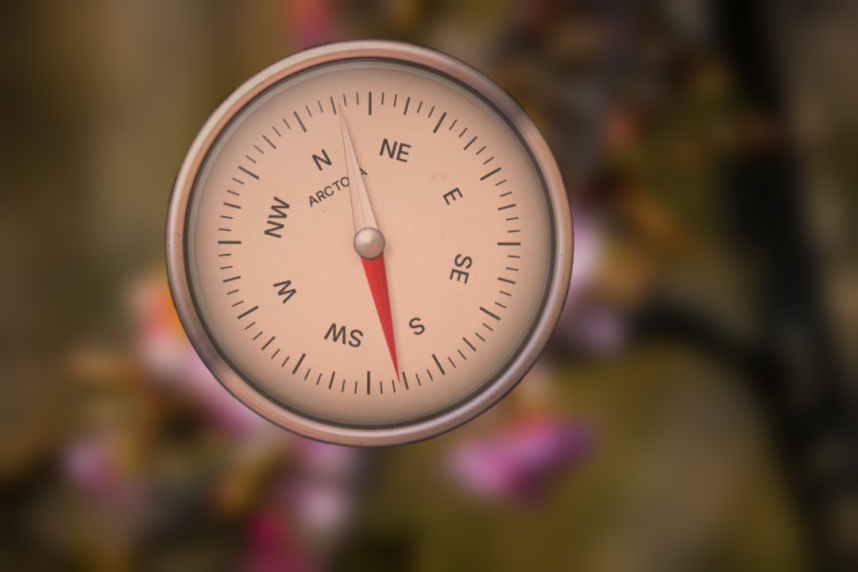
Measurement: 197.5 °
